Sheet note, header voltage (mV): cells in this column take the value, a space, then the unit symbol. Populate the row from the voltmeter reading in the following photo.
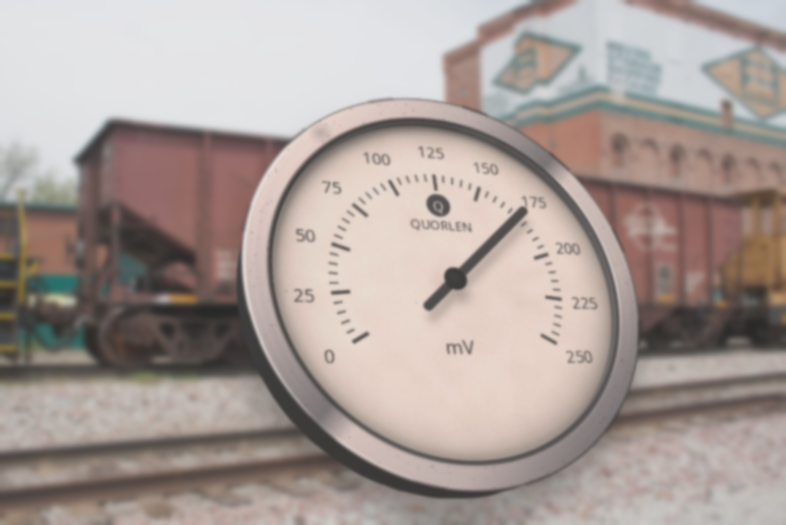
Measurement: 175 mV
